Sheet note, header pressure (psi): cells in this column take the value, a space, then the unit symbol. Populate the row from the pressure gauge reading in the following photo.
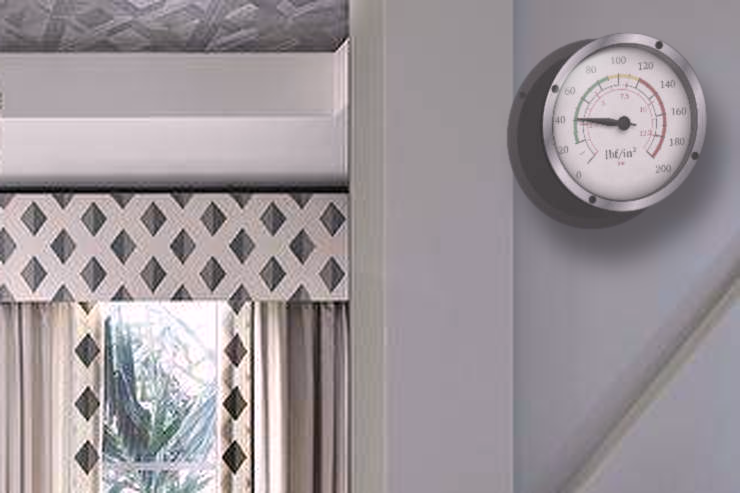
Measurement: 40 psi
